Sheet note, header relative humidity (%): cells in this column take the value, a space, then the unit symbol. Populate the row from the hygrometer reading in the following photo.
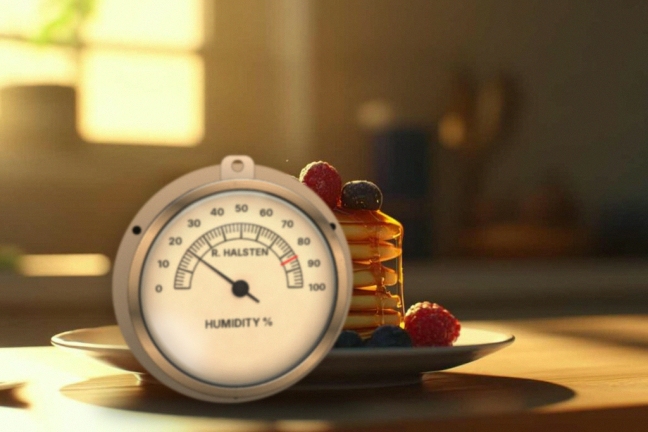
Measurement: 20 %
